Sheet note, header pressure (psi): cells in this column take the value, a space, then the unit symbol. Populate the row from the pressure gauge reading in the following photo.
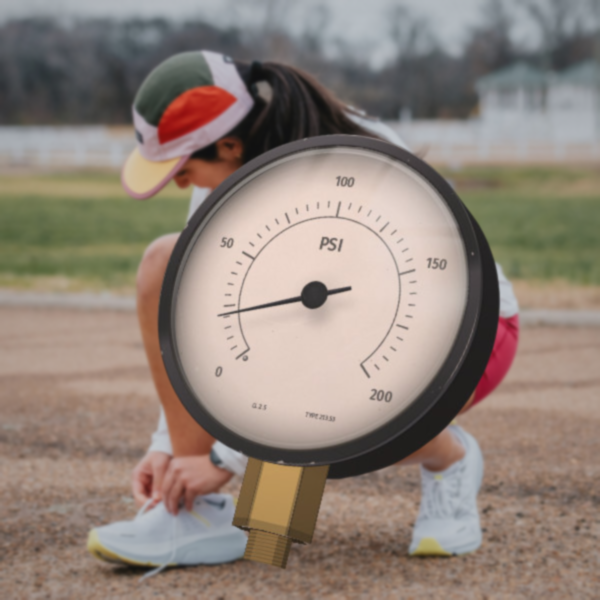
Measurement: 20 psi
